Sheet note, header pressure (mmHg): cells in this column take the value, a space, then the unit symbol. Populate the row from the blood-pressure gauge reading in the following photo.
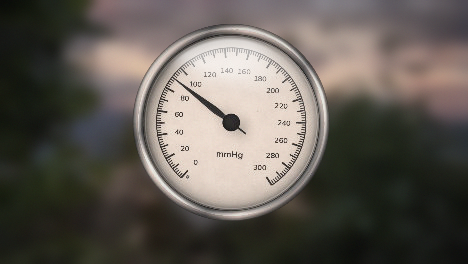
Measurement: 90 mmHg
